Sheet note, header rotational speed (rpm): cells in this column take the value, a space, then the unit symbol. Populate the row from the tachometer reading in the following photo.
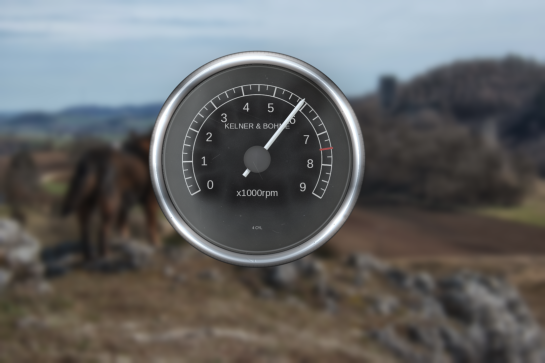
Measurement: 5875 rpm
